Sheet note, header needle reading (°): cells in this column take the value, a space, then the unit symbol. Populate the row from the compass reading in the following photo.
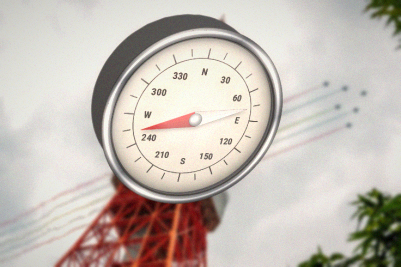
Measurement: 255 °
